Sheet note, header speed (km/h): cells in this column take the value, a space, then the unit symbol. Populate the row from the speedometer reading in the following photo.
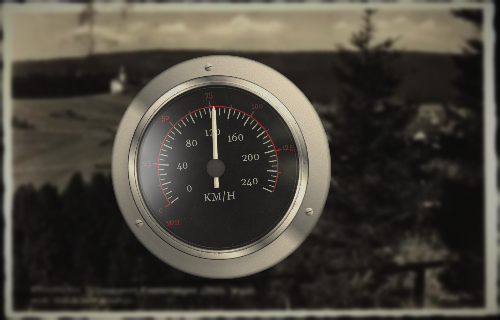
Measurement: 125 km/h
